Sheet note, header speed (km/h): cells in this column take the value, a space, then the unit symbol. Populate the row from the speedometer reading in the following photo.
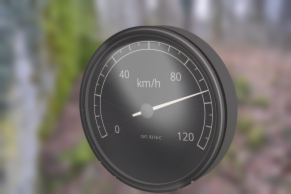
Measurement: 95 km/h
